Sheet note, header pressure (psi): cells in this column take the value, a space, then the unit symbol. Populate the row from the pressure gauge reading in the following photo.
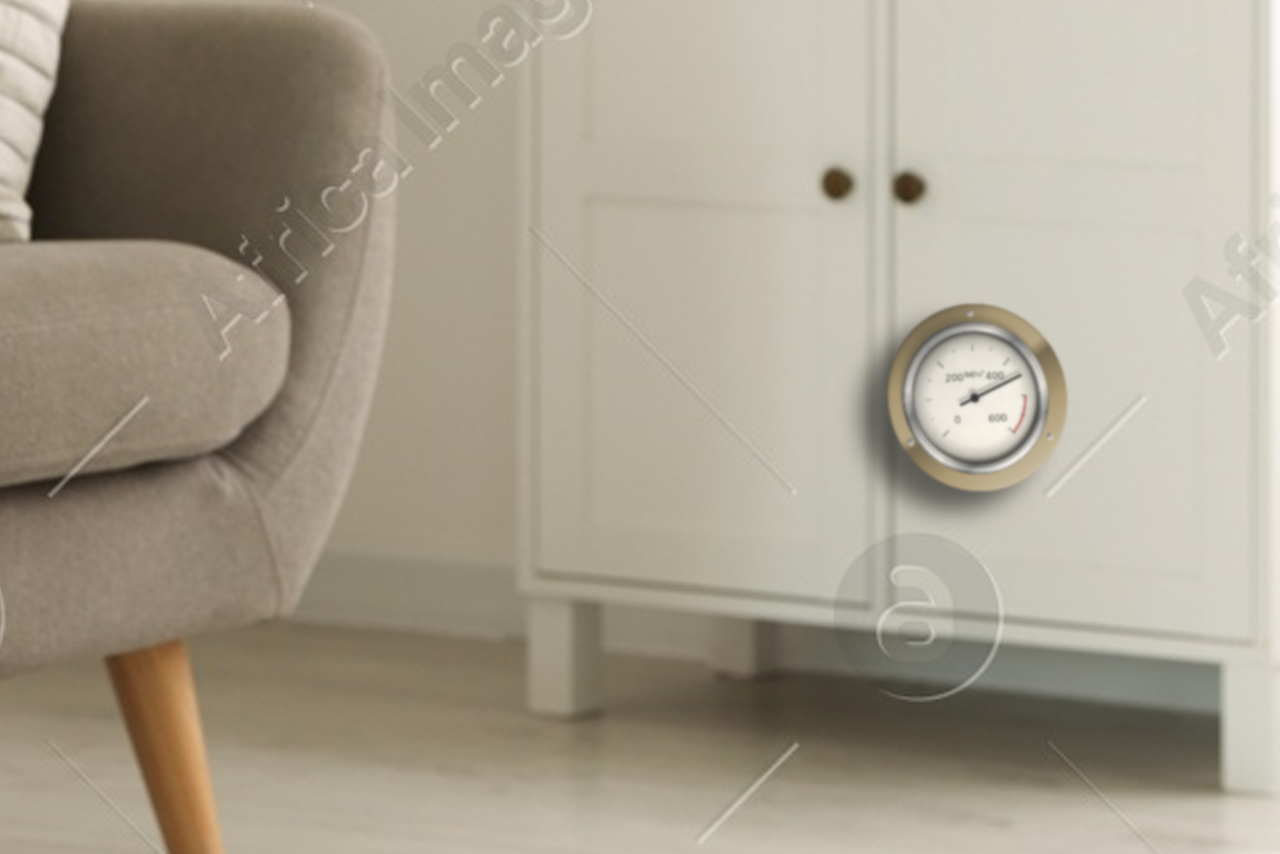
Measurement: 450 psi
